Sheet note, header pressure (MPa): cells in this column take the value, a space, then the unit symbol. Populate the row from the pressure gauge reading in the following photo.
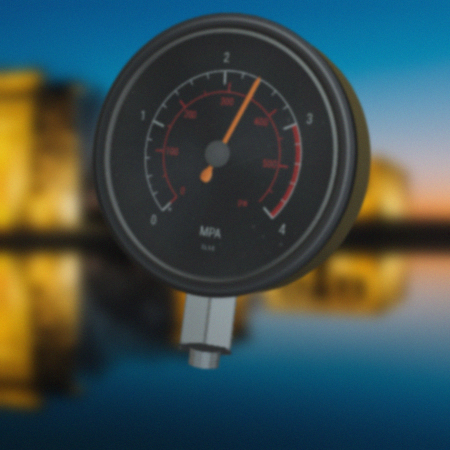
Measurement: 2.4 MPa
